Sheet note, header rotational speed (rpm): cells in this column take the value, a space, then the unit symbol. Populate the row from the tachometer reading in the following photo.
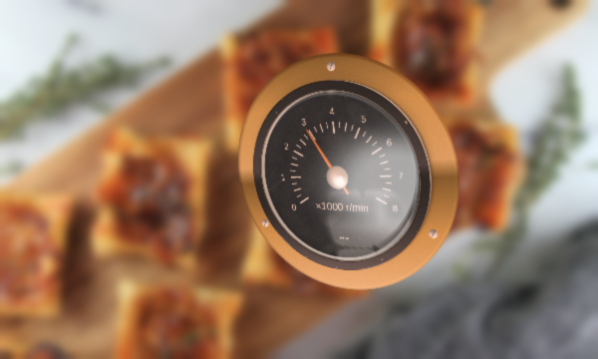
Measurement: 3000 rpm
